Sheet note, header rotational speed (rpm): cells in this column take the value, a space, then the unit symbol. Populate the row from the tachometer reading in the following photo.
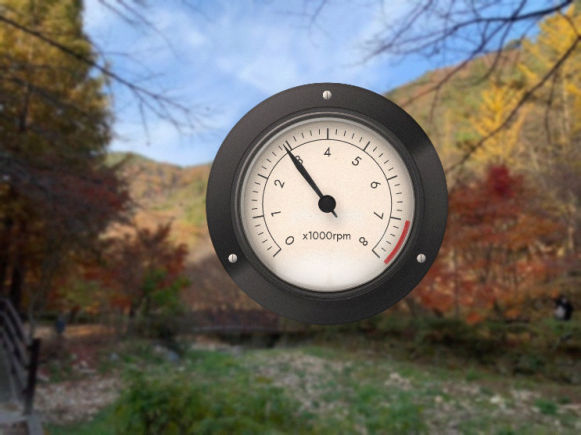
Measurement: 2900 rpm
